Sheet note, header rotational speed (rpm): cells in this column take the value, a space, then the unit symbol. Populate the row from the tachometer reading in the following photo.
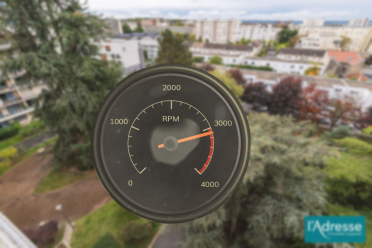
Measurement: 3100 rpm
